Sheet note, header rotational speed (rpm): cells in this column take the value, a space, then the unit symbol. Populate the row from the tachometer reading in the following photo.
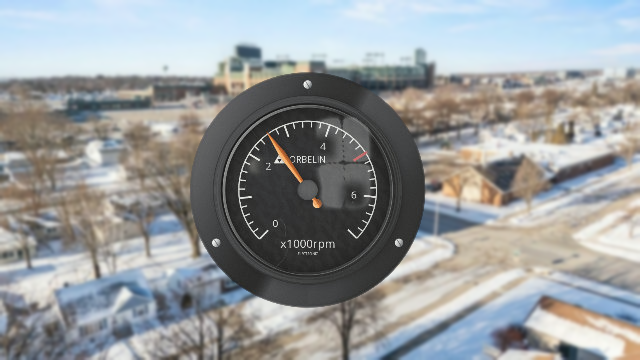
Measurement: 2600 rpm
